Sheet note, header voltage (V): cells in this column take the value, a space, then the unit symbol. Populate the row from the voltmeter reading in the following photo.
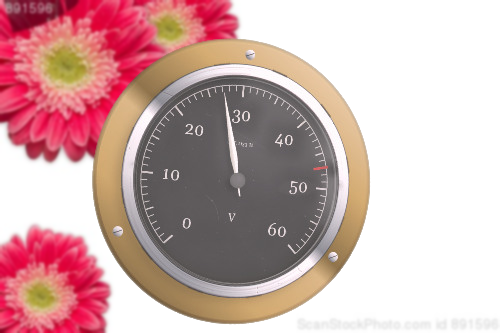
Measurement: 27 V
